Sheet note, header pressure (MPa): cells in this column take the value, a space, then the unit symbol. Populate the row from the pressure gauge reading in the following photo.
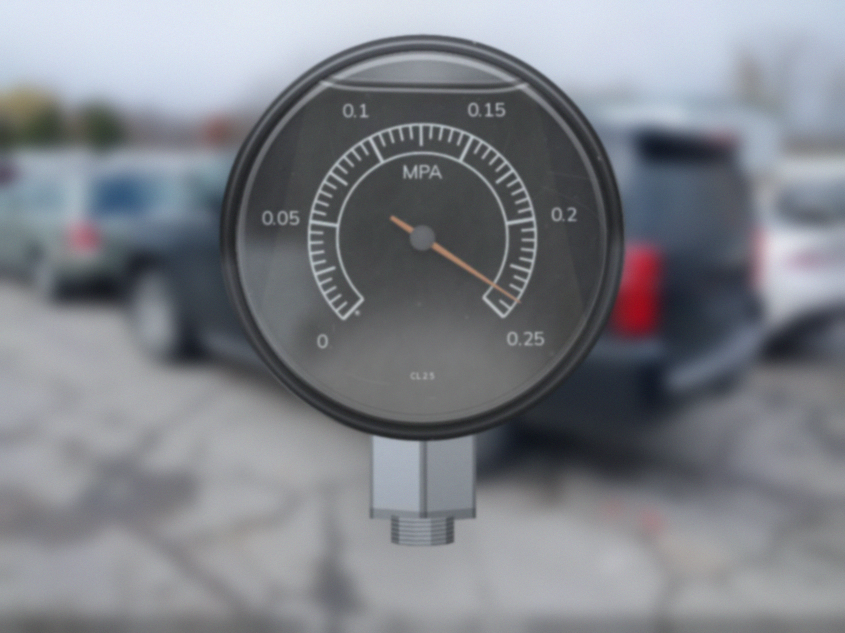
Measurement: 0.24 MPa
